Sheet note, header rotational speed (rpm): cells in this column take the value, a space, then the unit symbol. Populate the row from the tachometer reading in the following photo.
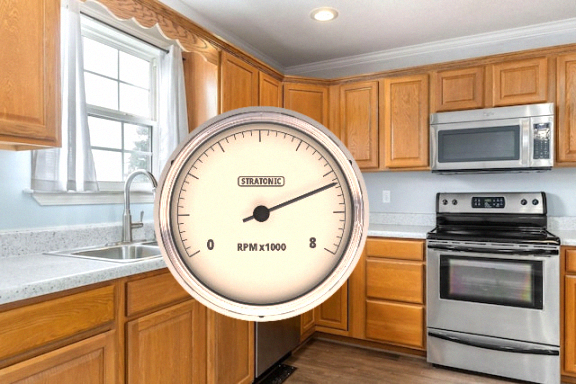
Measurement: 6300 rpm
